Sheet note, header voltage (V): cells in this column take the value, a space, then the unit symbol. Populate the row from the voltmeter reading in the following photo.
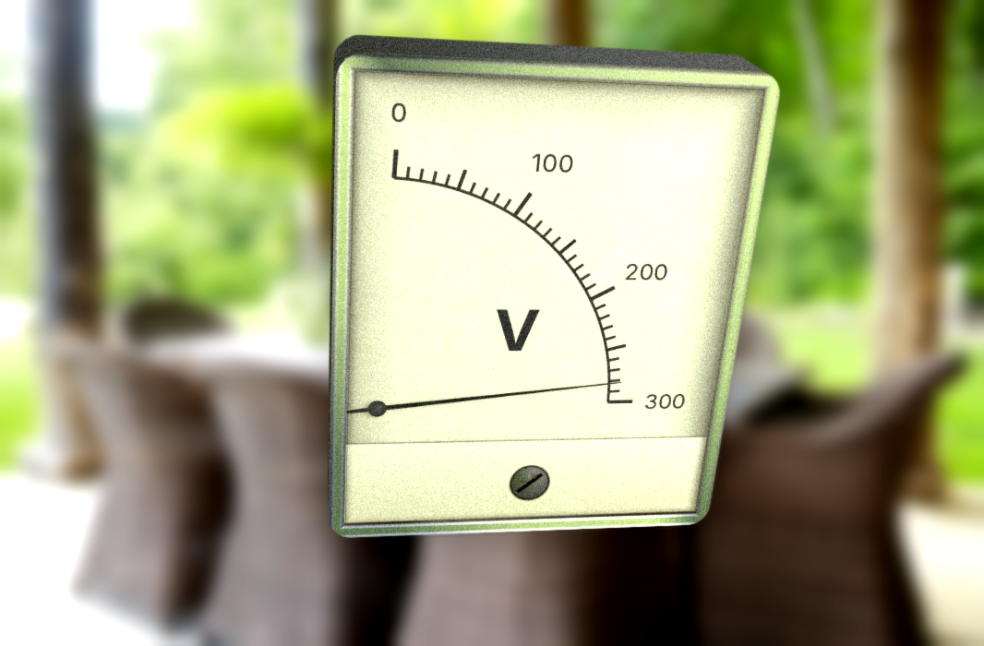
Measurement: 280 V
